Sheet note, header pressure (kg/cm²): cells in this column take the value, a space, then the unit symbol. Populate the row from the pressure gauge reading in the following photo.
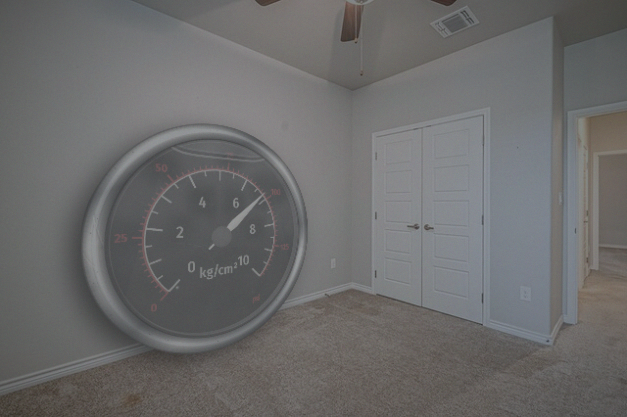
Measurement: 6.75 kg/cm²
